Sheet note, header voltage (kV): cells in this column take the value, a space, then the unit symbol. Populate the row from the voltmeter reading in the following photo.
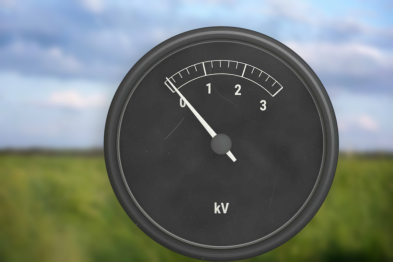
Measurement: 0.1 kV
